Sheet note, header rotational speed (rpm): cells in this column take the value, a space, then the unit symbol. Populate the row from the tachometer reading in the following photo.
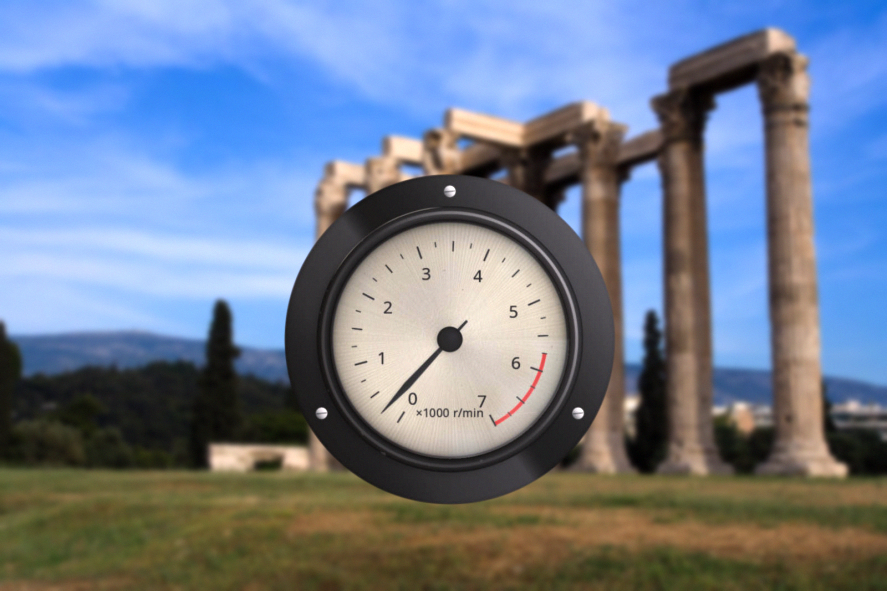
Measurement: 250 rpm
